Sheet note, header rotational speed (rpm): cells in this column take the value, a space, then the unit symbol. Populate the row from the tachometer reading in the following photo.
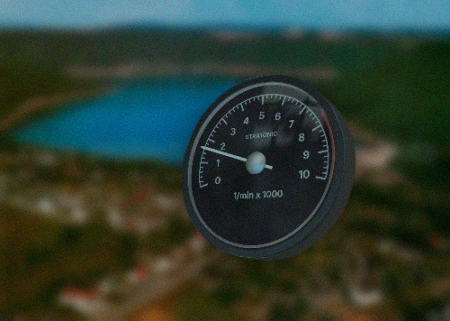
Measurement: 1600 rpm
